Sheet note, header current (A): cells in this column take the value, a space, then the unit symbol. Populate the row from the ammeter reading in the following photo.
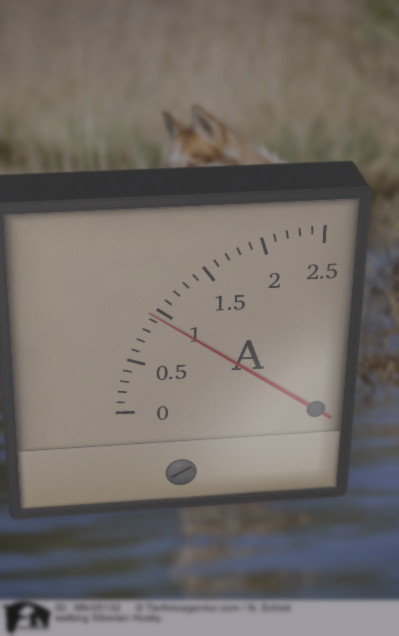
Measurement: 0.95 A
